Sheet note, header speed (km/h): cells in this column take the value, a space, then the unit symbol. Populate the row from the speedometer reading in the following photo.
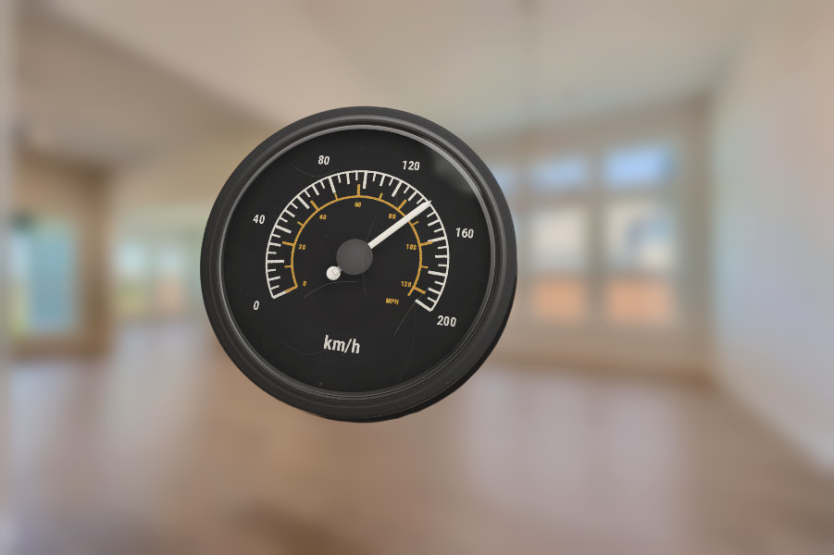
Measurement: 140 km/h
